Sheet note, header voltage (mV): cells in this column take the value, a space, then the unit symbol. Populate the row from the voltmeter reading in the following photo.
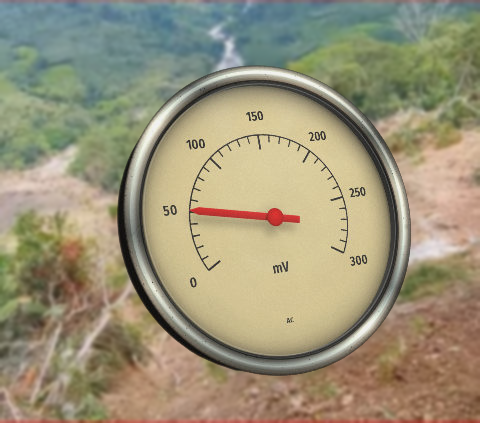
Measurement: 50 mV
